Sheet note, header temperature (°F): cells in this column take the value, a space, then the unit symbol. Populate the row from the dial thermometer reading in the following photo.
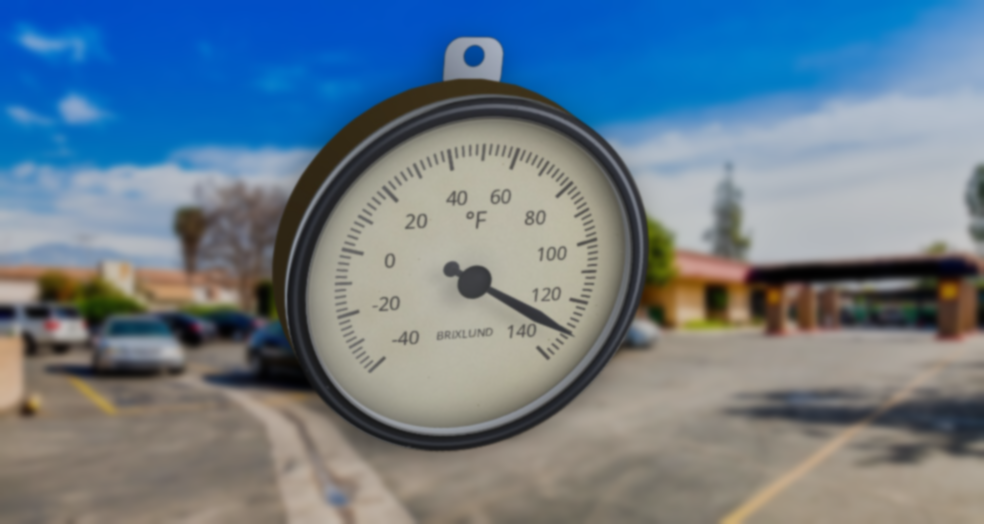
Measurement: 130 °F
